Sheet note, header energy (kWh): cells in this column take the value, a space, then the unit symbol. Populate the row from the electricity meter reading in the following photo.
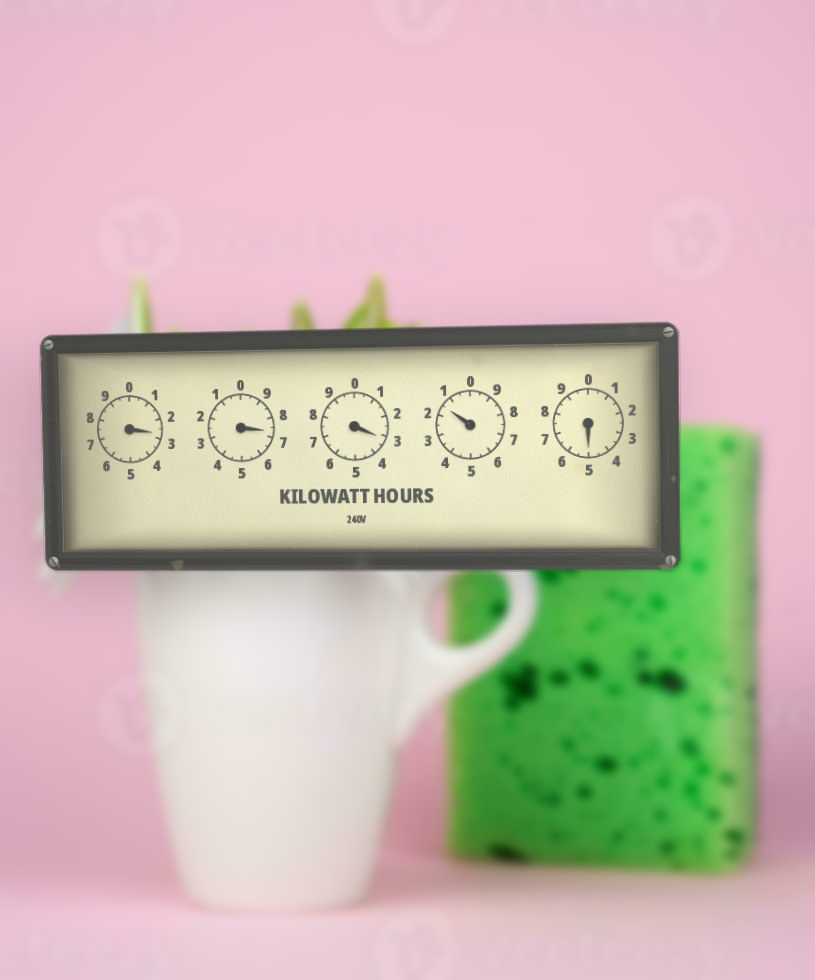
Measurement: 27315 kWh
